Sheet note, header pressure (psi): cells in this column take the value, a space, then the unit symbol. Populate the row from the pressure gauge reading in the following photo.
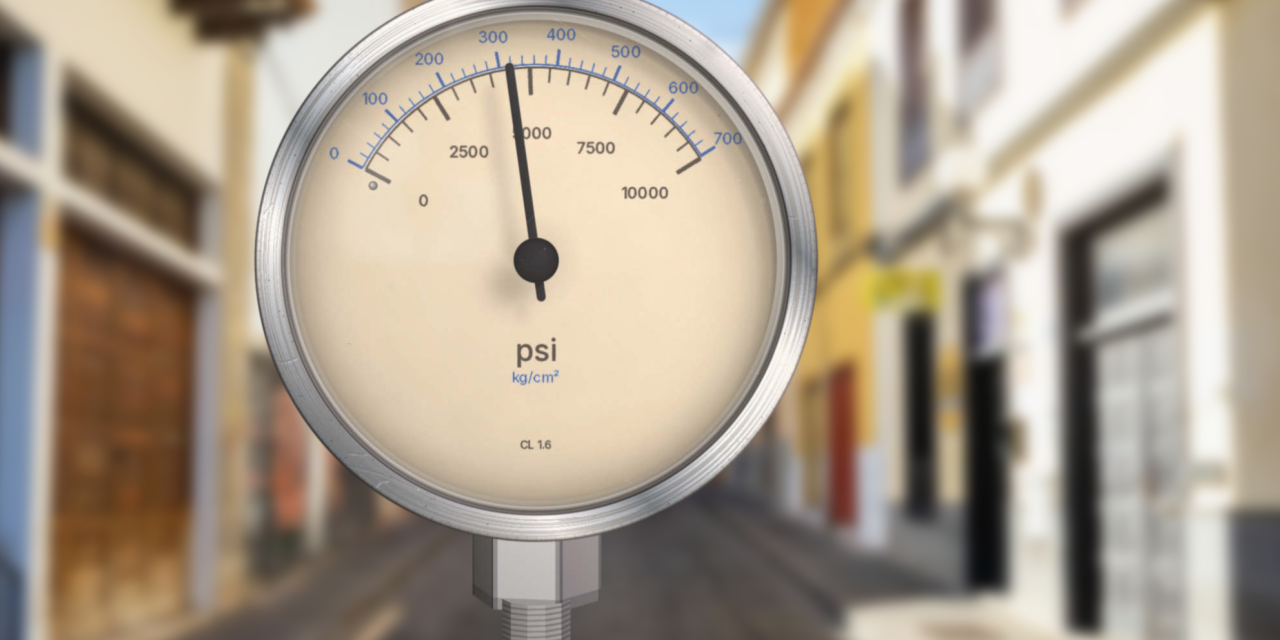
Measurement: 4500 psi
